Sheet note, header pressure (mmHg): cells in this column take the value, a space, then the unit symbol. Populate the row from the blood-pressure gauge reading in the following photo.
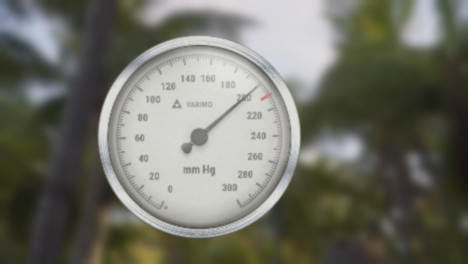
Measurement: 200 mmHg
